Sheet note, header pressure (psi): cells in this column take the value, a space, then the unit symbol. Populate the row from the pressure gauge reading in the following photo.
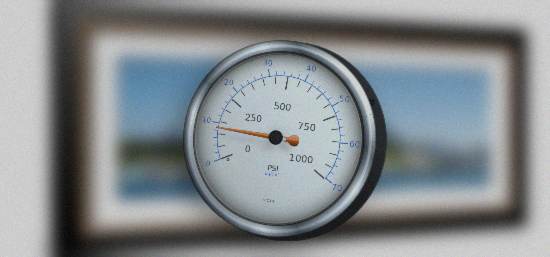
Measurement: 125 psi
